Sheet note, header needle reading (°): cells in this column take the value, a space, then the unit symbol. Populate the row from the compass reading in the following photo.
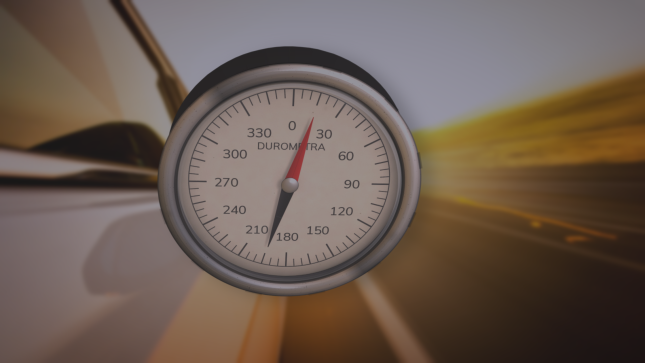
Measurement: 15 °
